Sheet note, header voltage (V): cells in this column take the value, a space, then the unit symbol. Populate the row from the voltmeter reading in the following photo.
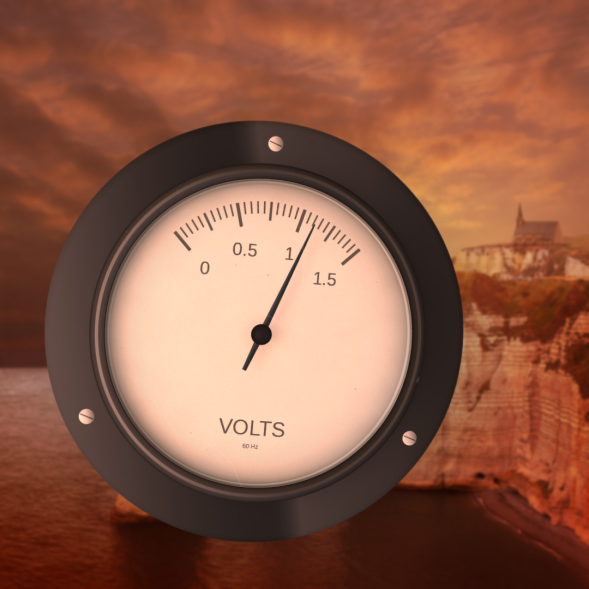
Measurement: 1.1 V
